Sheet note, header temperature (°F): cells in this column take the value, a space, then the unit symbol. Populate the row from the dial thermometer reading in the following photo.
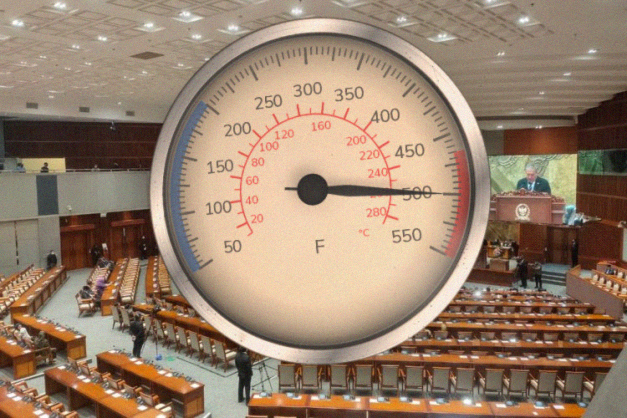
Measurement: 500 °F
